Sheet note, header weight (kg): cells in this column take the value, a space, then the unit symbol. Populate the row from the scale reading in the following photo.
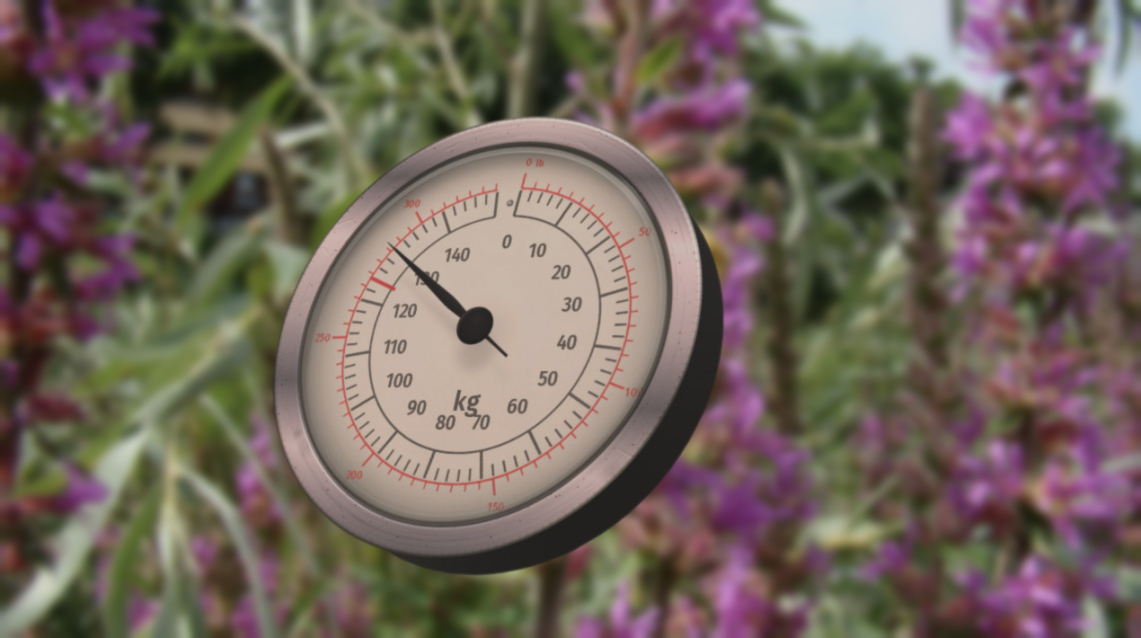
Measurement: 130 kg
